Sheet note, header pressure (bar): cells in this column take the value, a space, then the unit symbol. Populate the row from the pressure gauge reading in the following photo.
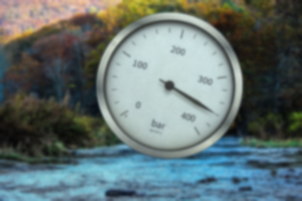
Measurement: 360 bar
